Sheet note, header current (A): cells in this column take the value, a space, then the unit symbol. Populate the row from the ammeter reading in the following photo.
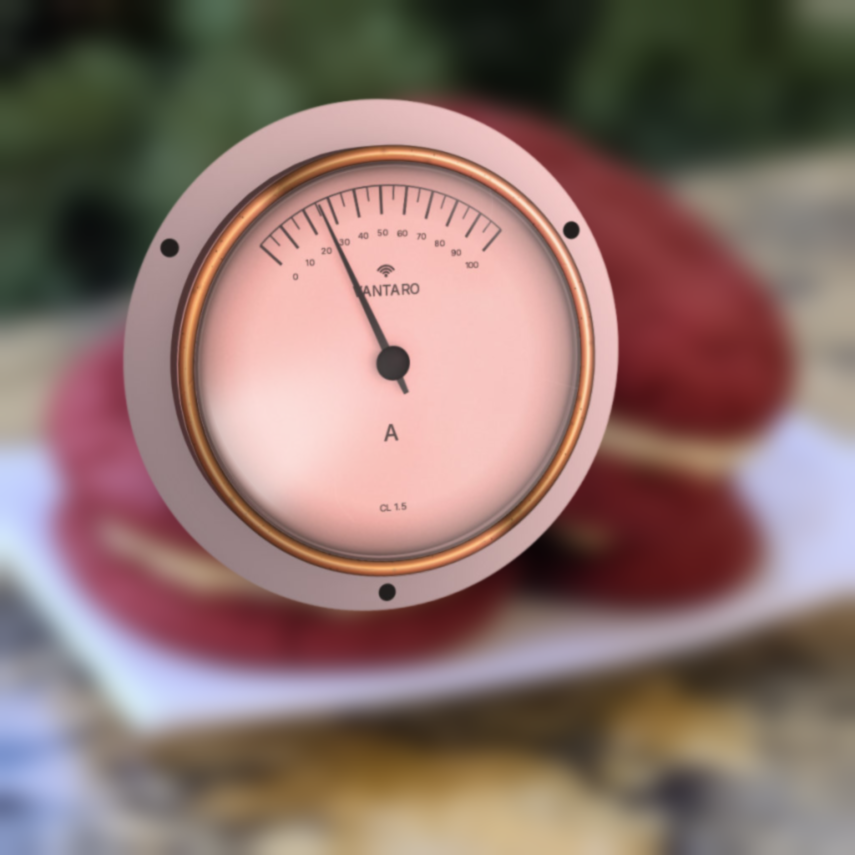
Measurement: 25 A
